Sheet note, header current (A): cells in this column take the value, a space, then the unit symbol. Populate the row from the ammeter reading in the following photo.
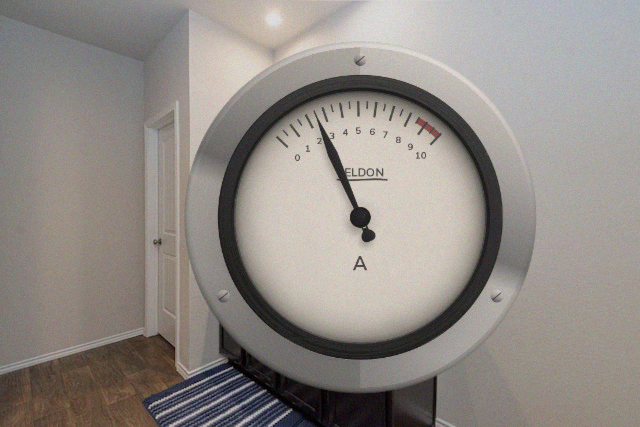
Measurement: 2.5 A
